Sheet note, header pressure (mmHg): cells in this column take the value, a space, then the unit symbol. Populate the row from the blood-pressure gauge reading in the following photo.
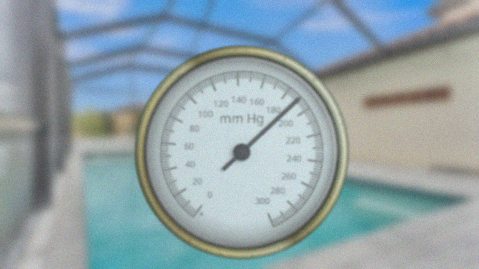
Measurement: 190 mmHg
